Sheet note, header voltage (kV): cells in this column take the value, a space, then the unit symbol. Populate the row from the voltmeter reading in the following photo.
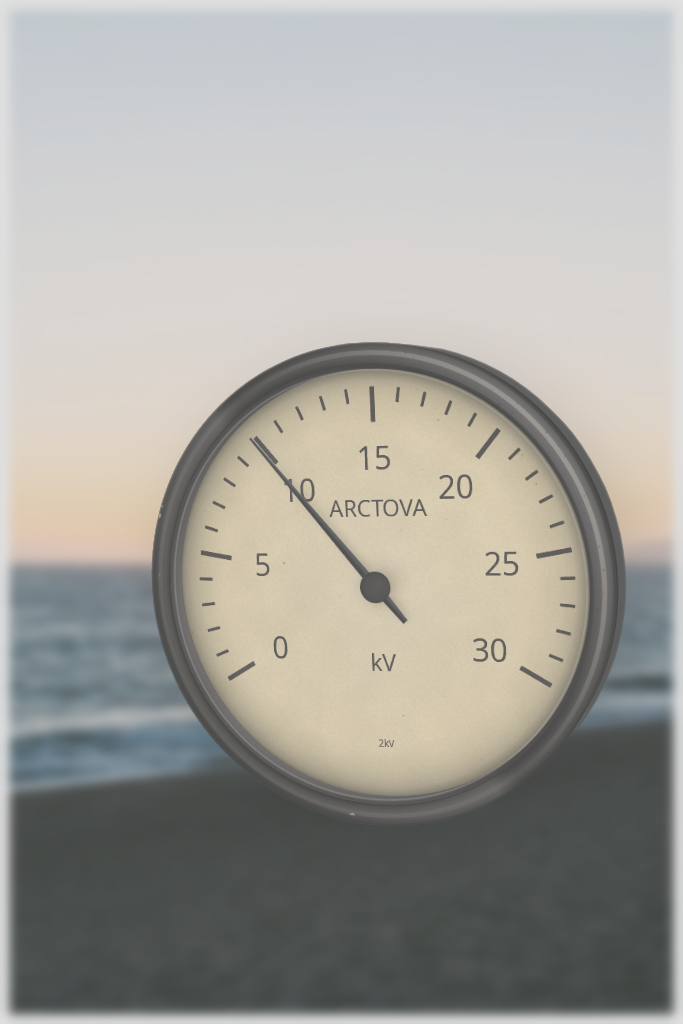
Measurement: 10 kV
